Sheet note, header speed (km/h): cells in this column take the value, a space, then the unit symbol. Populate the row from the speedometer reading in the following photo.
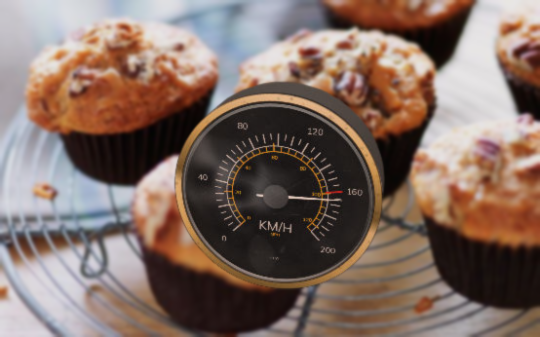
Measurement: 165 km/h
